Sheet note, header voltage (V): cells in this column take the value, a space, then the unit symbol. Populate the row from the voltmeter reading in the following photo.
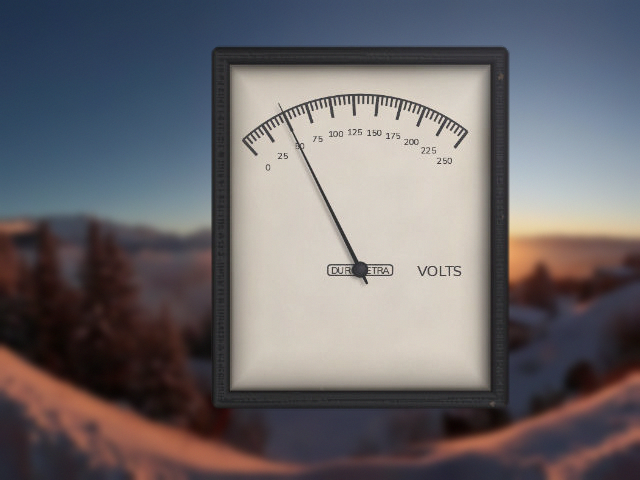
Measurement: 50 V
